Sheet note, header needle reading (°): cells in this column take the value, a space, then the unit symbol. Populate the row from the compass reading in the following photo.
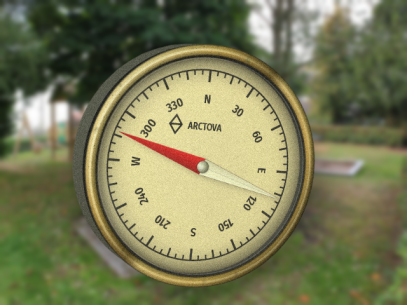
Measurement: 287.5 °
